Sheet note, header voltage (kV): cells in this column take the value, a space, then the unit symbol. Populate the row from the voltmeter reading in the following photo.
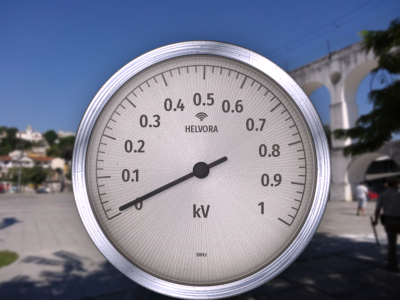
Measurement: 0.01 kV
